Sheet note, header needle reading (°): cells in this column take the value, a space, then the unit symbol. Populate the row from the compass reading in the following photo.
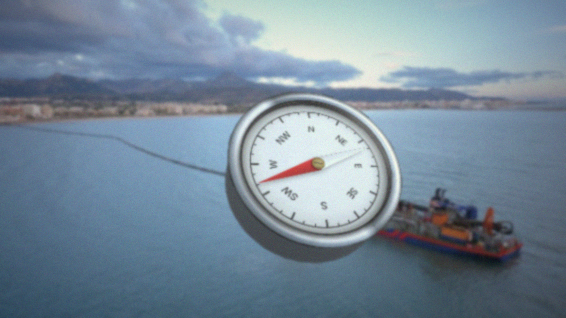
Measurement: 250 °
